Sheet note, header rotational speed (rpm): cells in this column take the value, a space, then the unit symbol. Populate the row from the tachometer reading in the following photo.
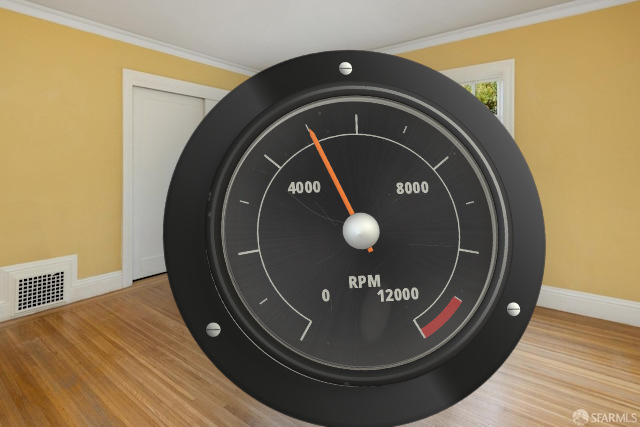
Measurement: 5000 rpm
